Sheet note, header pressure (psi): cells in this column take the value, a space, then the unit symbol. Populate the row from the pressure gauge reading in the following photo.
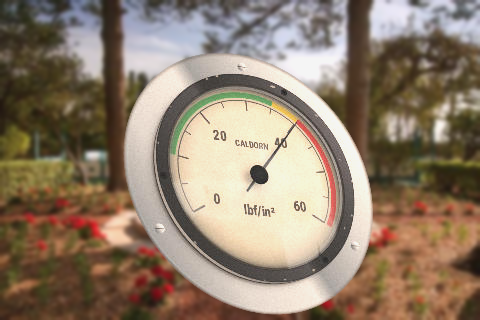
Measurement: 40 psi
